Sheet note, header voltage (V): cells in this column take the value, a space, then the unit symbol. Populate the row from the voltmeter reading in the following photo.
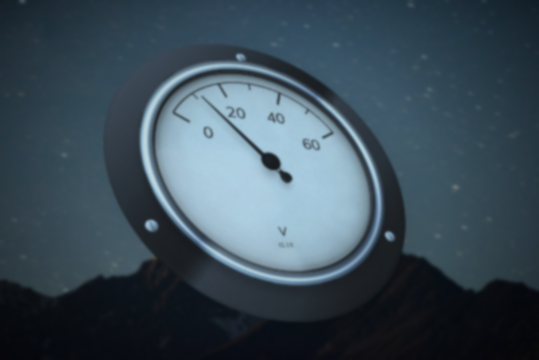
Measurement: 10 V
